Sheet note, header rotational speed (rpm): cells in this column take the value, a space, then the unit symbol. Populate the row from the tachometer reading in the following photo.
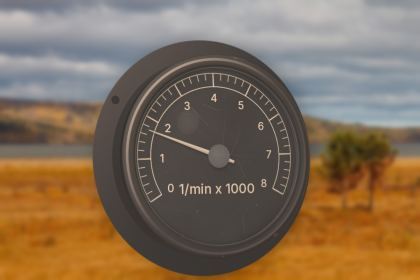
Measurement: 1700 rpm
